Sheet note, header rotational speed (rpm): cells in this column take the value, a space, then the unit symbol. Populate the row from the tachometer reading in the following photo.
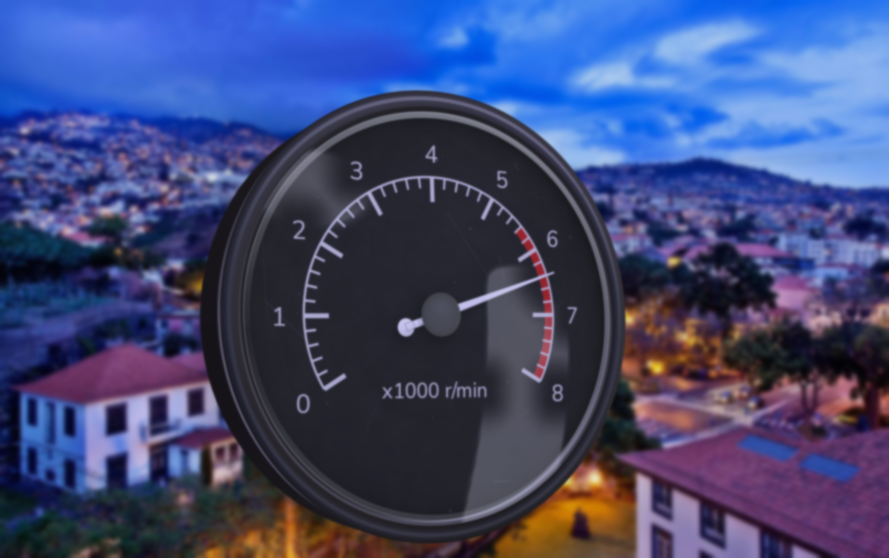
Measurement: 6400 rpm
